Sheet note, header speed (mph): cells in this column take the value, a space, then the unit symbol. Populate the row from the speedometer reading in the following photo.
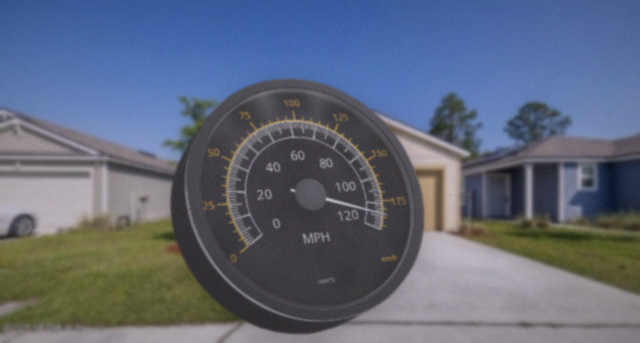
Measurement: 115 mph
